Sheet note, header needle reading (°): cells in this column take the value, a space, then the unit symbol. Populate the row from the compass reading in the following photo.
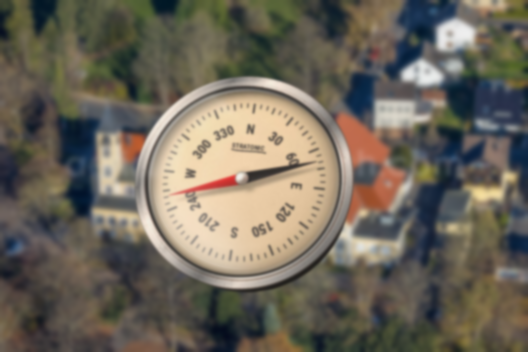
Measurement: 250 °
